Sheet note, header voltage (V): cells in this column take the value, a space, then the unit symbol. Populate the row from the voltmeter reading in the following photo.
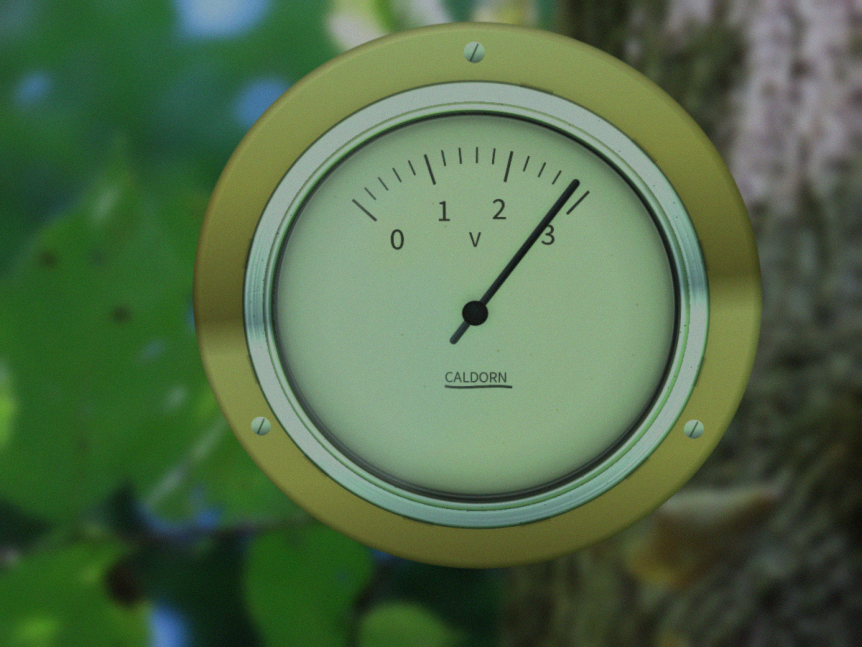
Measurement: 2.8 V
